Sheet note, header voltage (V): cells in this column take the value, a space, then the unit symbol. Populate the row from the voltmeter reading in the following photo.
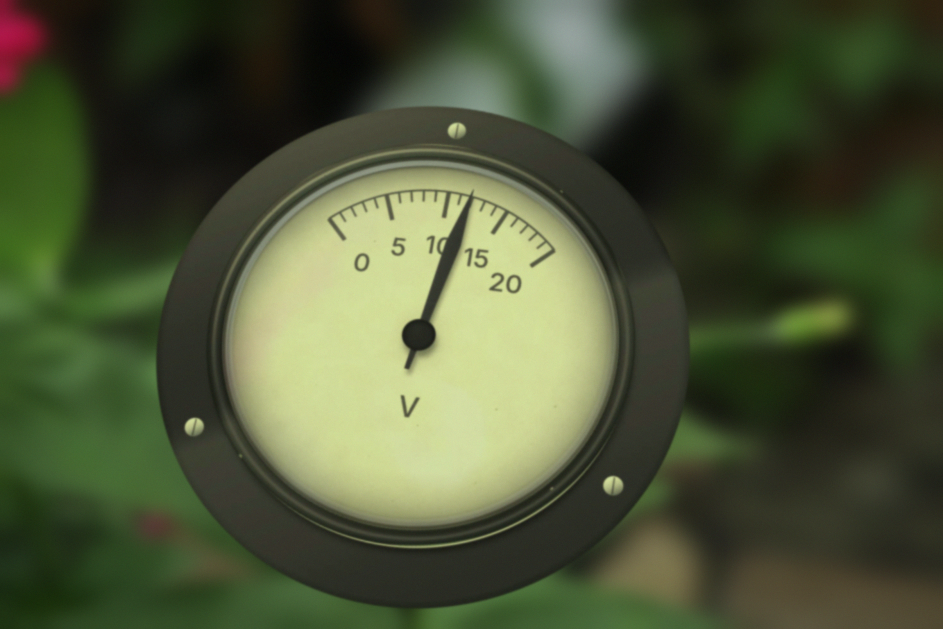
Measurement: 12 V
